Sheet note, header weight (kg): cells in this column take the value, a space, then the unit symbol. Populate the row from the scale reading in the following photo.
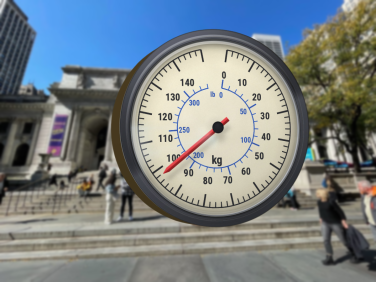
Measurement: 98 kg
